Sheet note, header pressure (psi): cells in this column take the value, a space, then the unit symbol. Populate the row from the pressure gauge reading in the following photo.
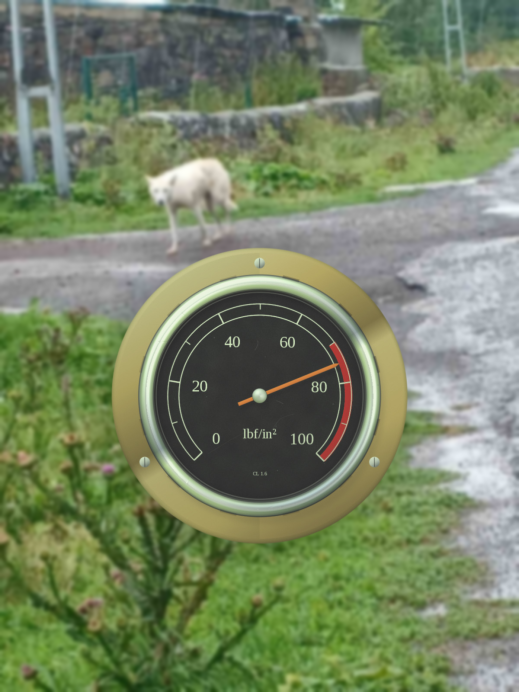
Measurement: 75 psi
